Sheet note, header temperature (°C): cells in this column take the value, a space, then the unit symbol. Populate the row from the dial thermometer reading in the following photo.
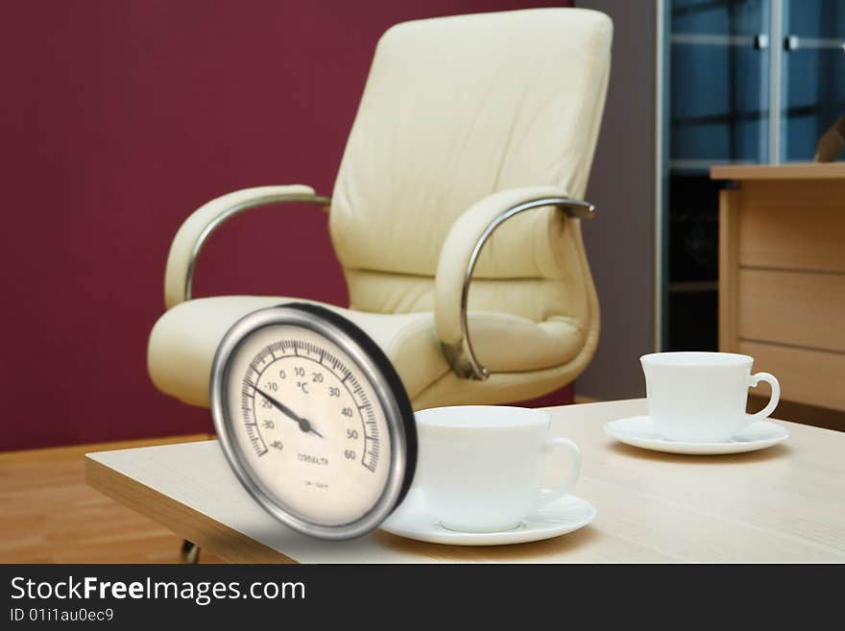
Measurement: -15 °C
